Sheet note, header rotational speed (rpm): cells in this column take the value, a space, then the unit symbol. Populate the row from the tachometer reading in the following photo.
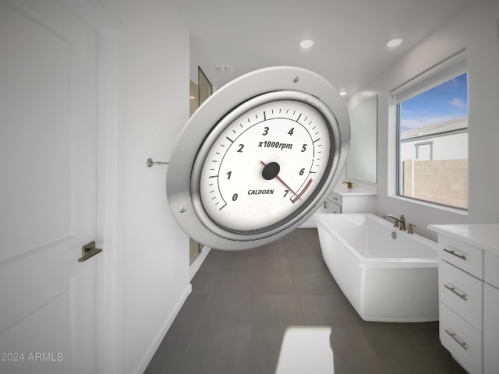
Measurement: 6800 rpm
